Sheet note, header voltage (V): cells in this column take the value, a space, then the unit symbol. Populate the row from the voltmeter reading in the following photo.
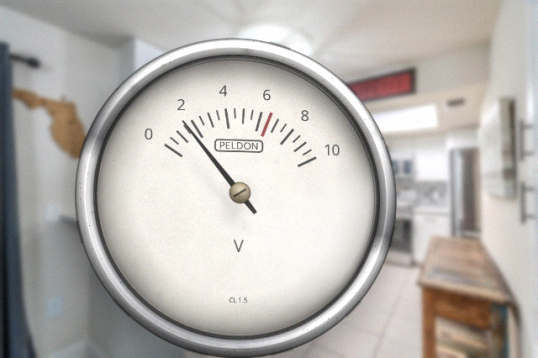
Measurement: 1.5 V
